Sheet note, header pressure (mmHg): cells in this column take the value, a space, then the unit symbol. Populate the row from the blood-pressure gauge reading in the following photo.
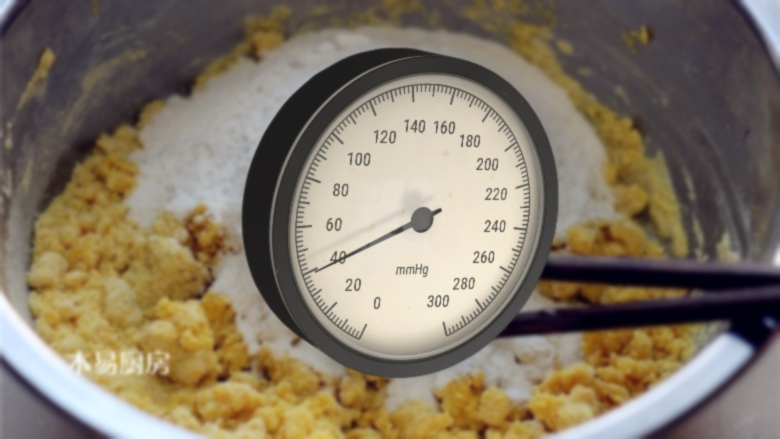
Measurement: 40 mmHg
